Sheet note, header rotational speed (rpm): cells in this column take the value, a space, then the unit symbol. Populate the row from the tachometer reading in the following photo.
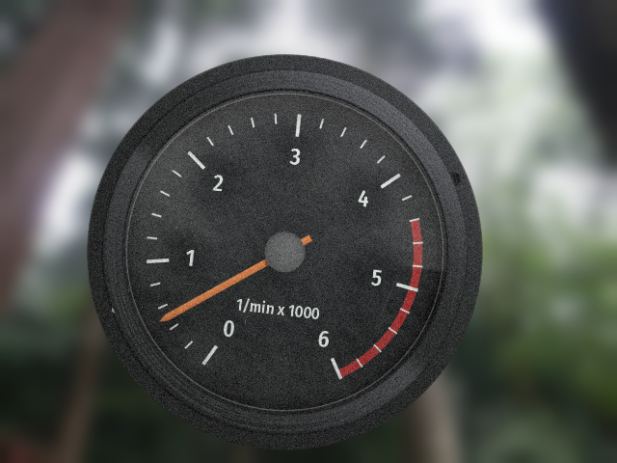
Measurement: 500 rpm
